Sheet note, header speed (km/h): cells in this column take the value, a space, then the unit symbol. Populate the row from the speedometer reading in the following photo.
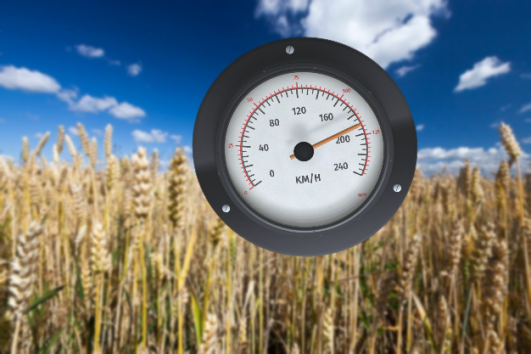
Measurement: 190 km/h
